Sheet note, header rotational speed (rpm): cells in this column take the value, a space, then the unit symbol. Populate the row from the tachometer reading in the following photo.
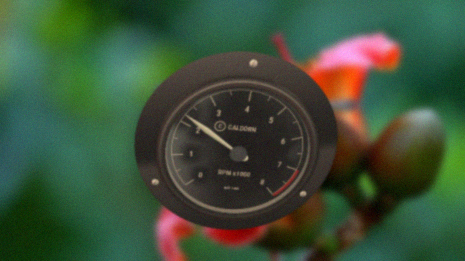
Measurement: 2250 rpm
